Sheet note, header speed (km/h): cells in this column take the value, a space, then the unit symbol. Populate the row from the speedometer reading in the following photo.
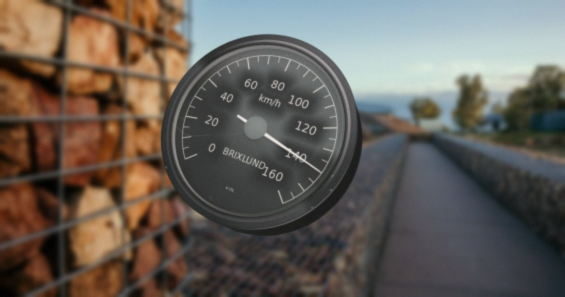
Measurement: 140 km/h
